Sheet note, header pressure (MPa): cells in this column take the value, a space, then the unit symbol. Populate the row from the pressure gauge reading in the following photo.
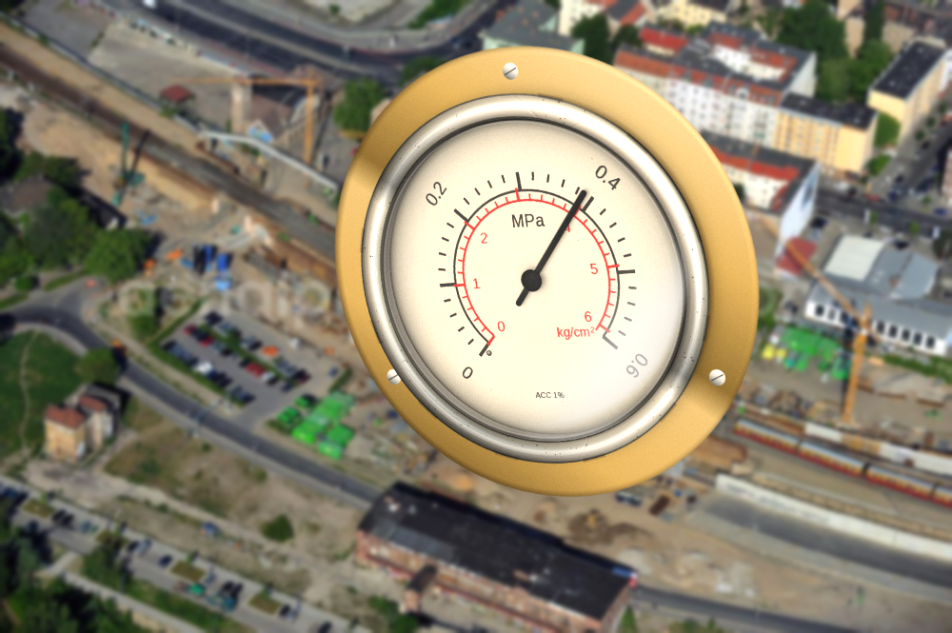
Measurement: 0.39 MPa
